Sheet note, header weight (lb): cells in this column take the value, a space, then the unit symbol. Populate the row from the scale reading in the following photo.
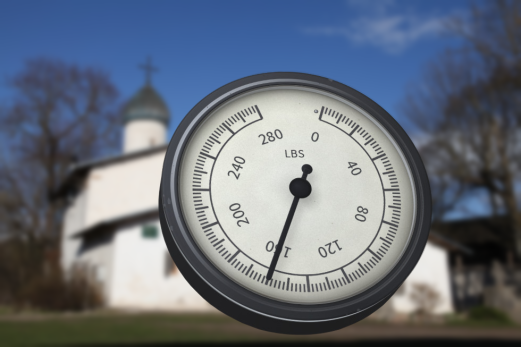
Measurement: 160 lb
